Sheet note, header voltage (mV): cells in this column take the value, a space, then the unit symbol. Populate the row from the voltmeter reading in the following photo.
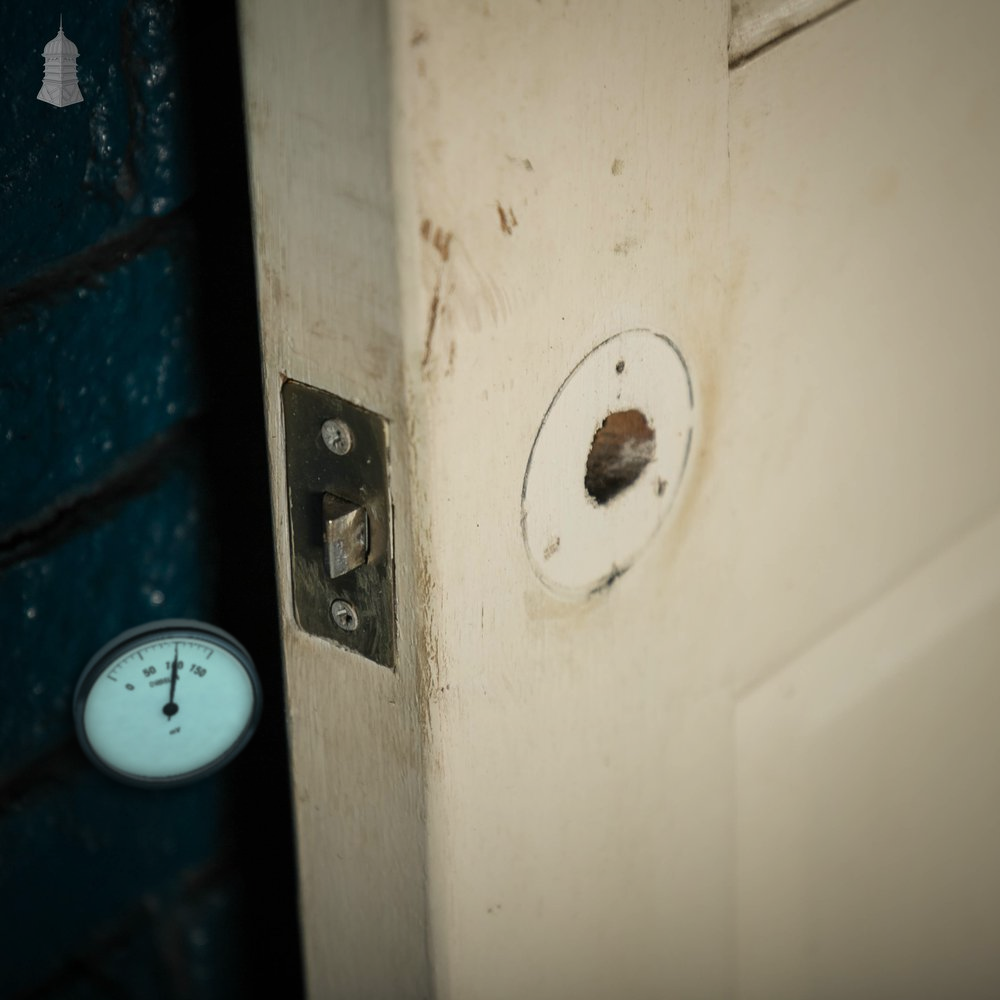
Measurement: 100 mV
